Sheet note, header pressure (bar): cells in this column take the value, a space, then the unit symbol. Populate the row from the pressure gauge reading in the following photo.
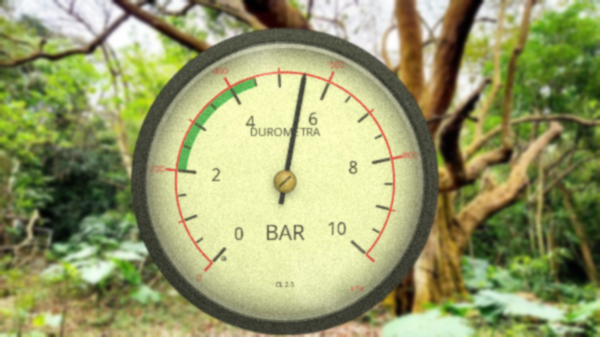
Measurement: 5.5 bar
